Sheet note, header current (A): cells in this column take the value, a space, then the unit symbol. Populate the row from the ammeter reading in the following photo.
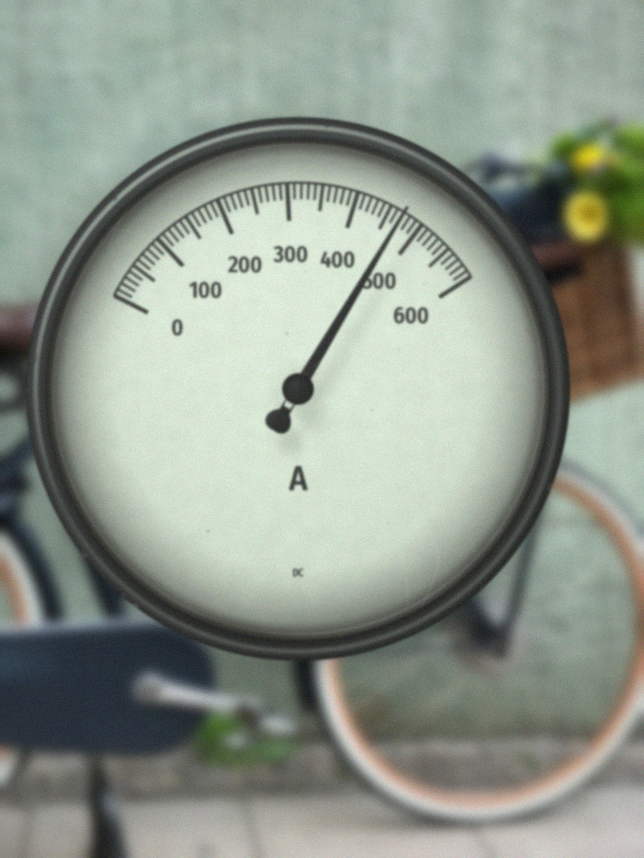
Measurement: 470 A
